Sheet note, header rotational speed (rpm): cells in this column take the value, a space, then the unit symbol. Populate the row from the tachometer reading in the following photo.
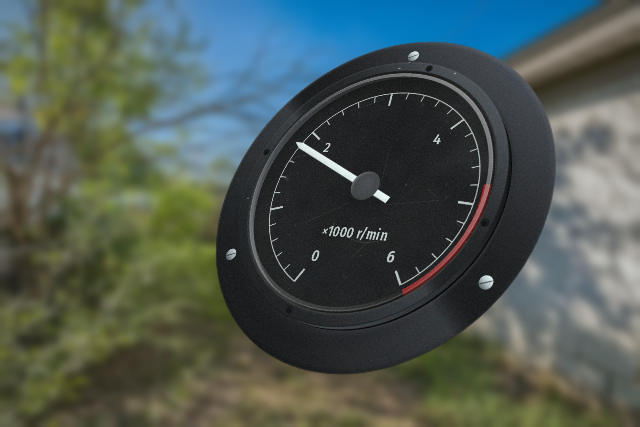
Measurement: 1800 rpm
